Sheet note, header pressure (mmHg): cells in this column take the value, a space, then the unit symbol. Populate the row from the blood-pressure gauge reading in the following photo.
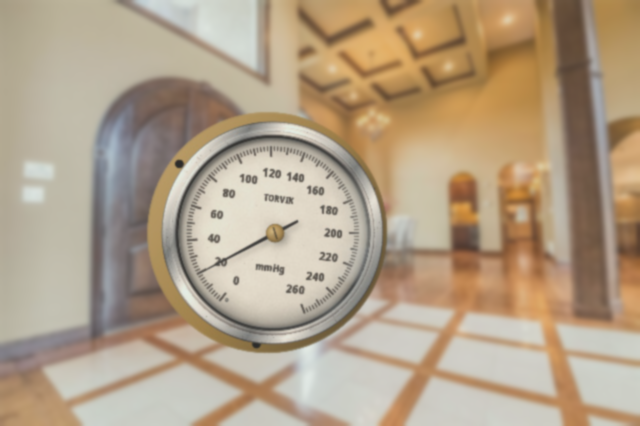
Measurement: 20 mmHg
